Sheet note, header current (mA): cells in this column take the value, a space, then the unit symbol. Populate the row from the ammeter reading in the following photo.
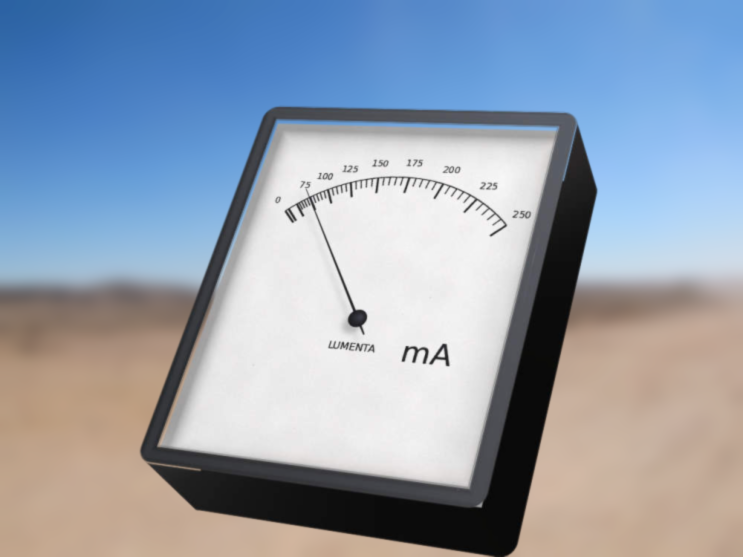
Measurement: 75 mA
